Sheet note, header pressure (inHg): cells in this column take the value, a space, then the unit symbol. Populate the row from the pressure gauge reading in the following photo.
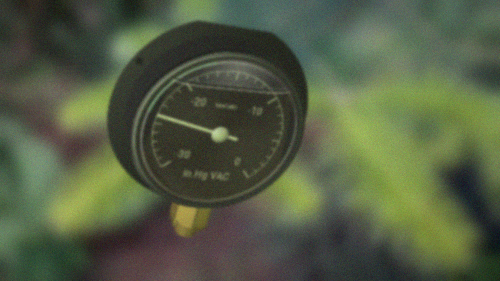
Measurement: -24 inHg
